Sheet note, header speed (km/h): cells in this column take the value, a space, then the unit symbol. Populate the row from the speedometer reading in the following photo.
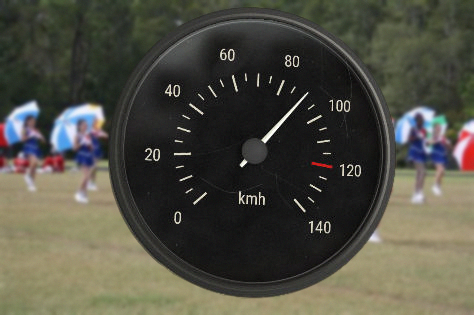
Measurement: 90 km/h
